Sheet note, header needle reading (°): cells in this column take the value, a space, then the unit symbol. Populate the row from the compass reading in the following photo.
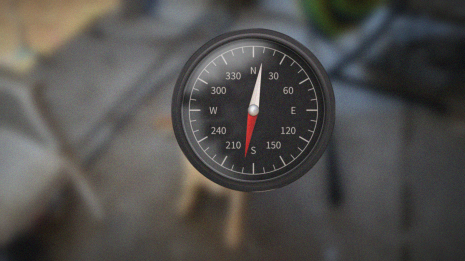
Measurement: 190 °
